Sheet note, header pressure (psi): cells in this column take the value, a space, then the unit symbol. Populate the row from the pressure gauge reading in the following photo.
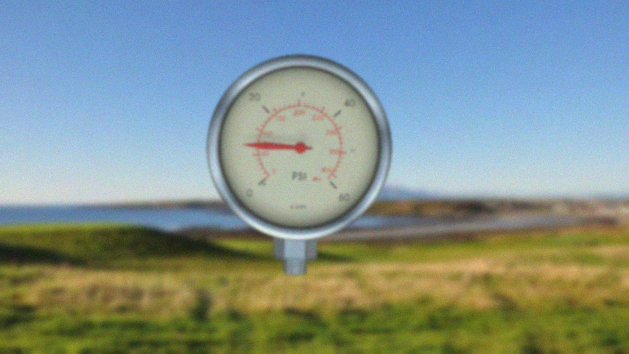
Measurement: 10 psi
